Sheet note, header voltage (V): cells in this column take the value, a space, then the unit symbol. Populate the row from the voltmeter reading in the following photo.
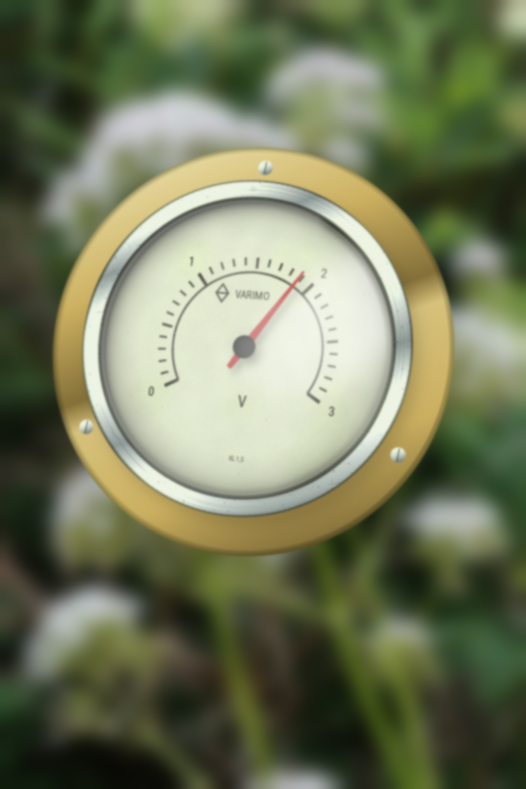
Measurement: 1.9 V
